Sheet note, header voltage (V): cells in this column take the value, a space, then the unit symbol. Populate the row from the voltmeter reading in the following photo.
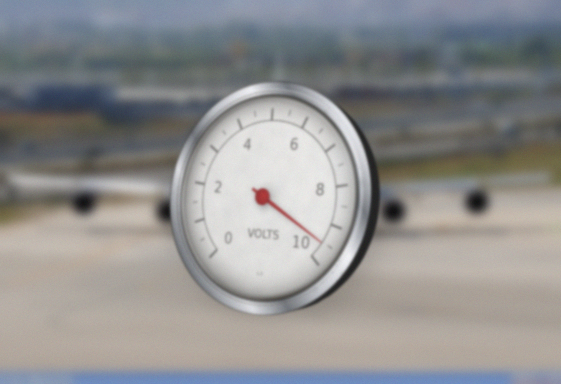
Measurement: 9.5 V
